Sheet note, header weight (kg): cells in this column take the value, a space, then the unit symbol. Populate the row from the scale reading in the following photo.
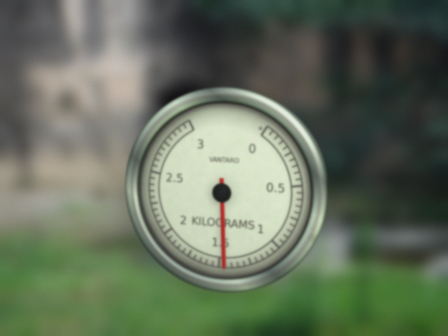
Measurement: 1.45 kg
